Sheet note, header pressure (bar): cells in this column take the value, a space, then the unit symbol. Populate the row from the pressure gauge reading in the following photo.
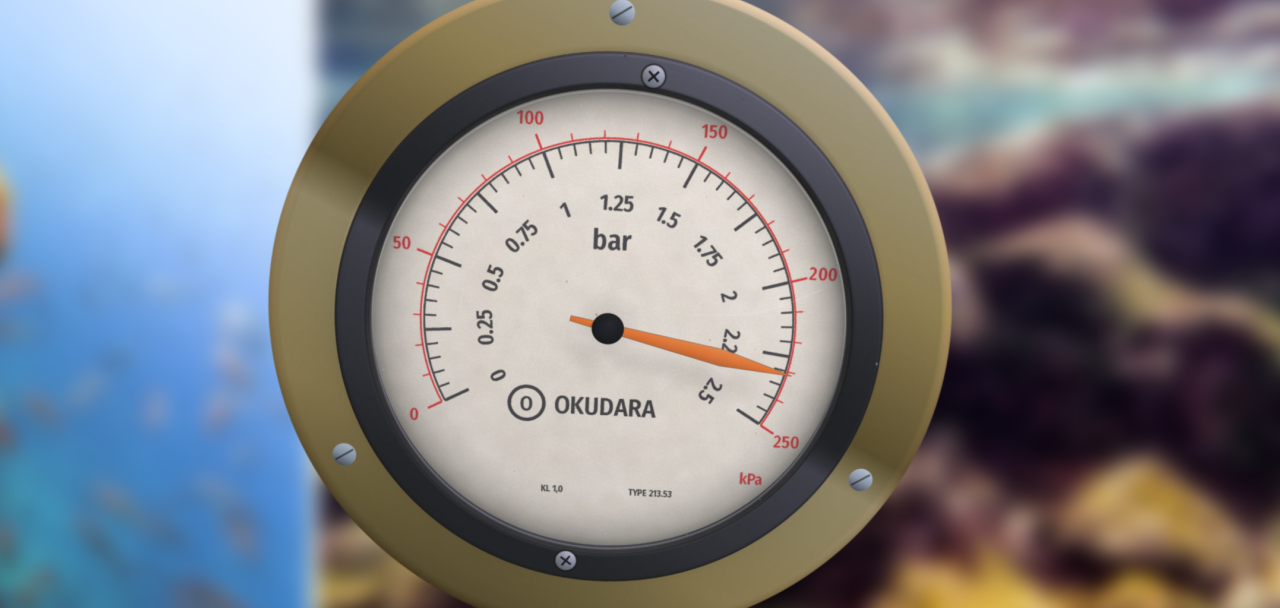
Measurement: 2.3 bar
